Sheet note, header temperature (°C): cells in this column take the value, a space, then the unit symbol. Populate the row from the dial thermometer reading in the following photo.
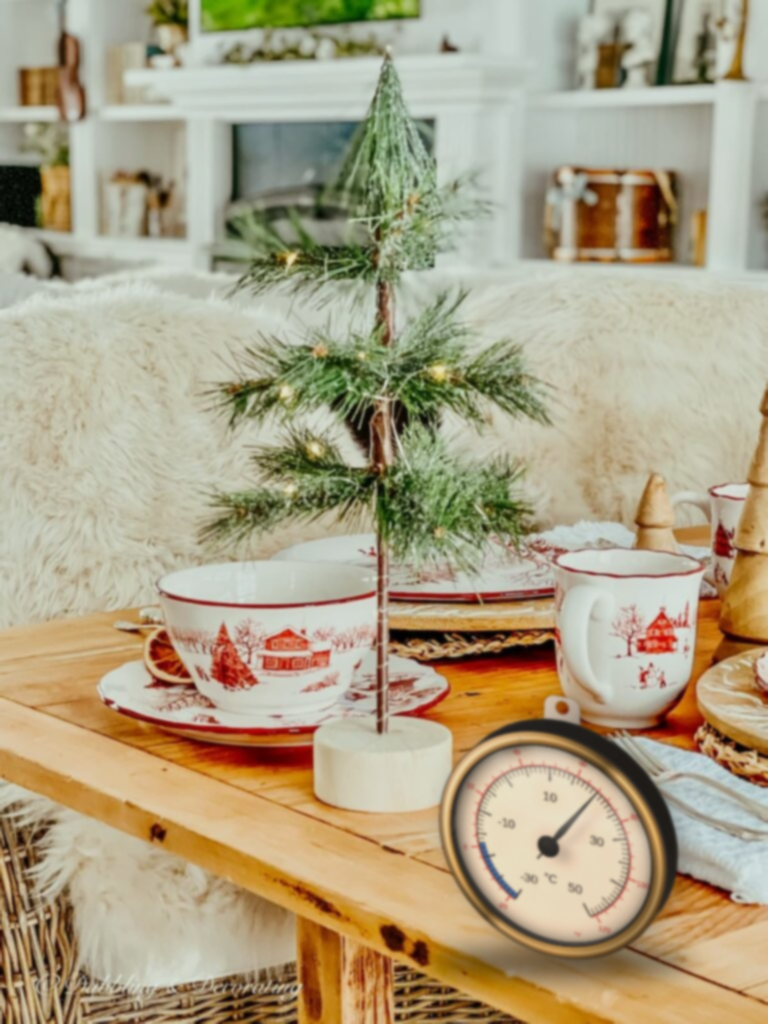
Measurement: 20 °C
